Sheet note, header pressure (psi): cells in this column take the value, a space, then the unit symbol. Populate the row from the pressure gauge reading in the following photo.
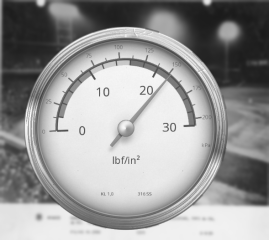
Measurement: 22 psi
